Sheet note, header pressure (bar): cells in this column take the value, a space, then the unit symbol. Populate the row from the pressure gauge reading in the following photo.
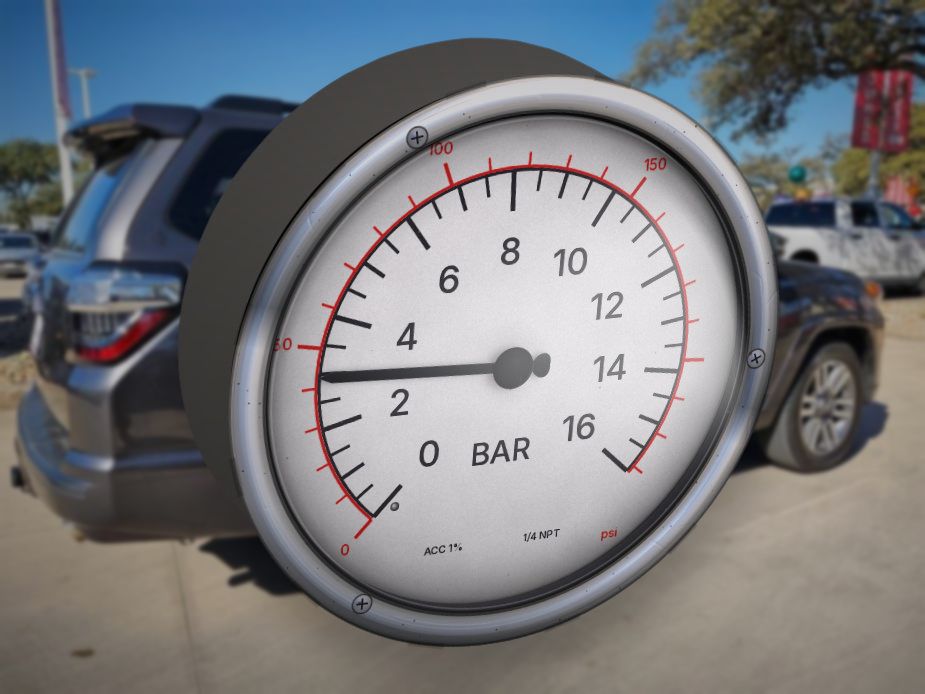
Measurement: 3 bar
